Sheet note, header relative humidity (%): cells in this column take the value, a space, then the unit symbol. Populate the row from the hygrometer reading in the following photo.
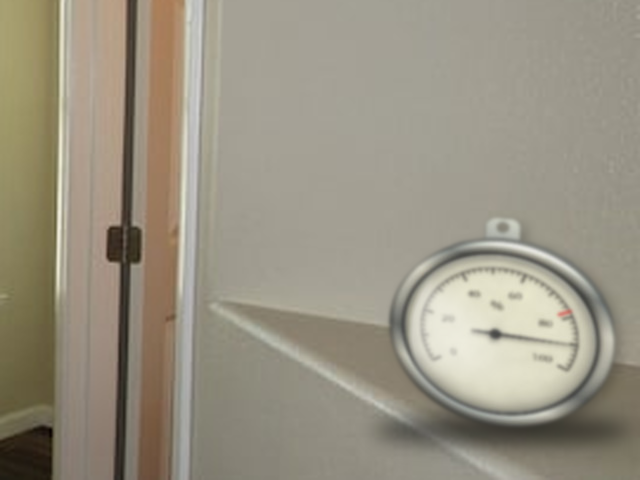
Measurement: 90 %
